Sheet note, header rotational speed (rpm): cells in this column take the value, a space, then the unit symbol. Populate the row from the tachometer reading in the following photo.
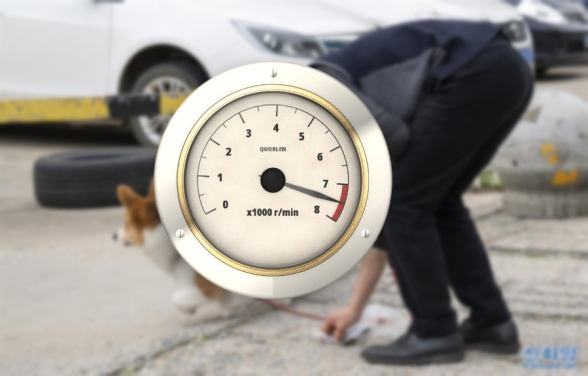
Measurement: 7500 rpm
